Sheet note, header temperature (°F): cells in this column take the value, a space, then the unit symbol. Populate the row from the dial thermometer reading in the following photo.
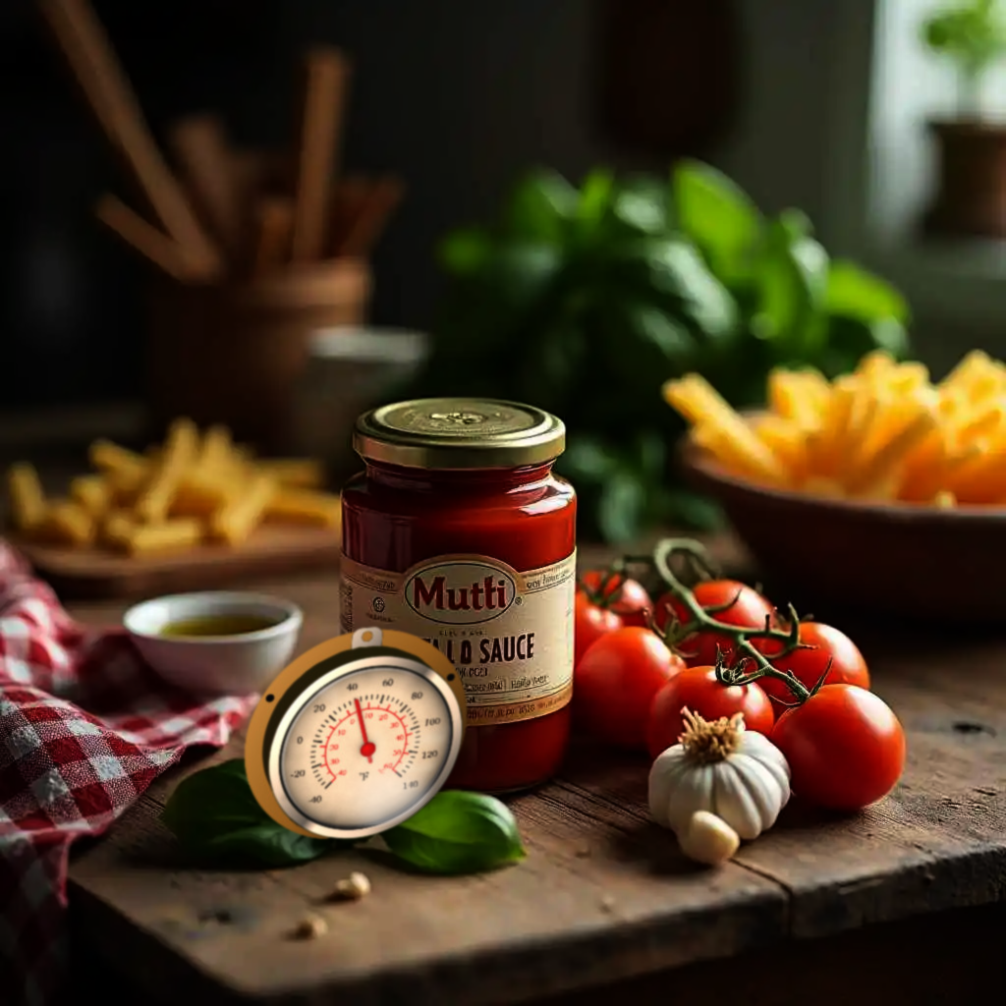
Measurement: 40 °F
